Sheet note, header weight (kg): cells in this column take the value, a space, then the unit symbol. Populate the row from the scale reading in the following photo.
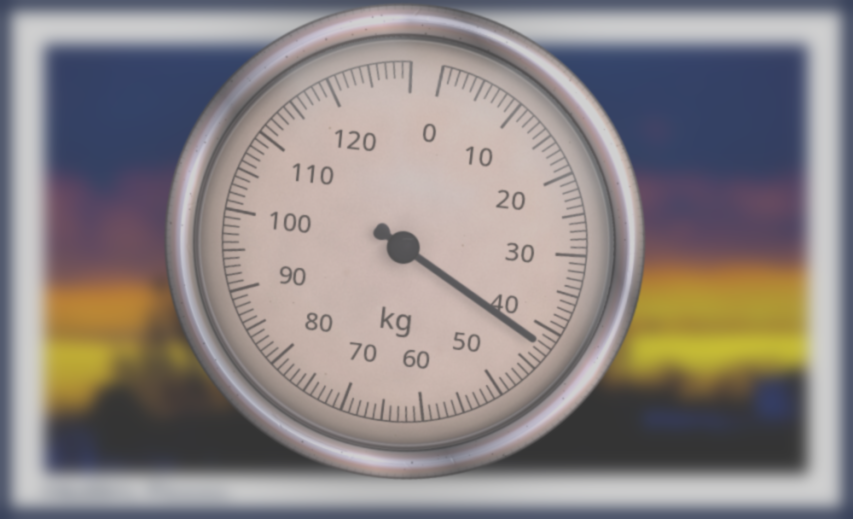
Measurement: 42 kg
